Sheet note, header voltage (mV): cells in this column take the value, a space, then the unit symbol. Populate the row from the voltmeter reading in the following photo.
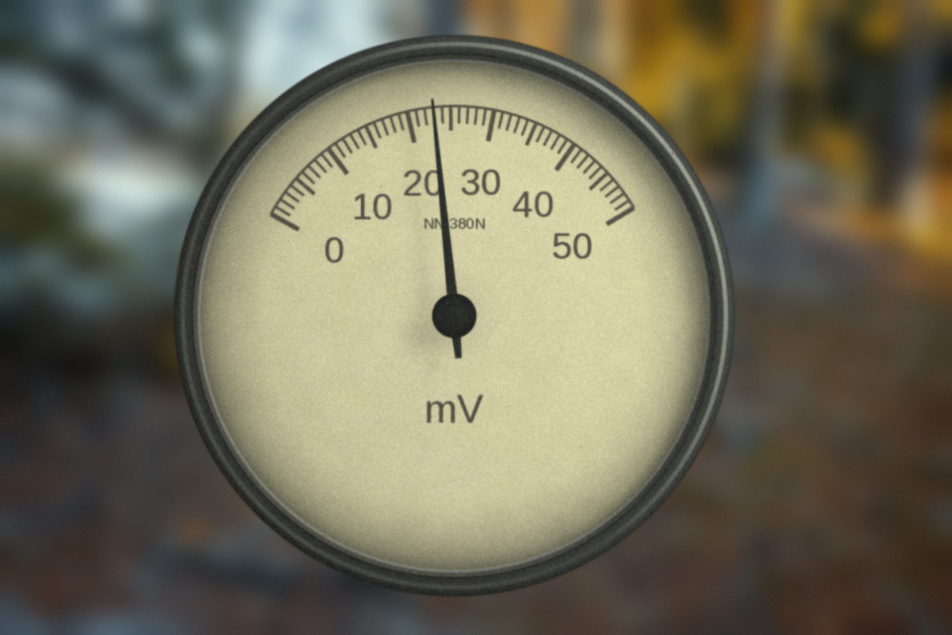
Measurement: 23 mV
